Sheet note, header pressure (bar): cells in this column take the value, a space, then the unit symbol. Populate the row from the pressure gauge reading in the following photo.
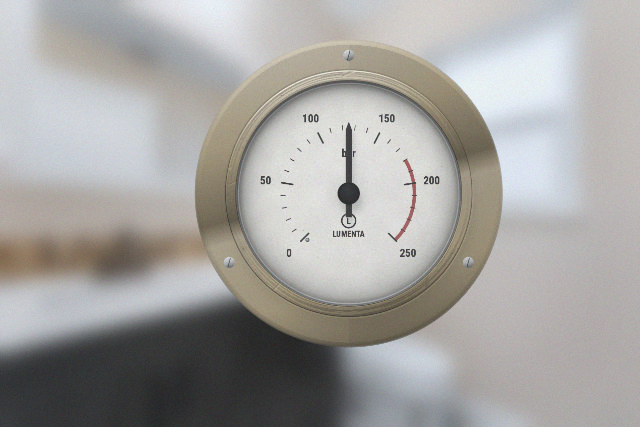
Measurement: 125 bar
